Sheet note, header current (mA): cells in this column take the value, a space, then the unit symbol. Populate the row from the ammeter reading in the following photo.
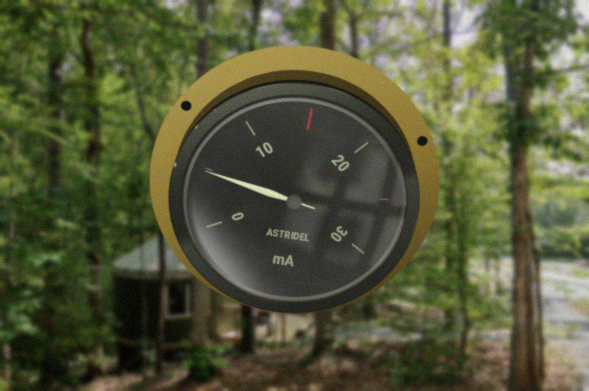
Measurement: 5 mA
